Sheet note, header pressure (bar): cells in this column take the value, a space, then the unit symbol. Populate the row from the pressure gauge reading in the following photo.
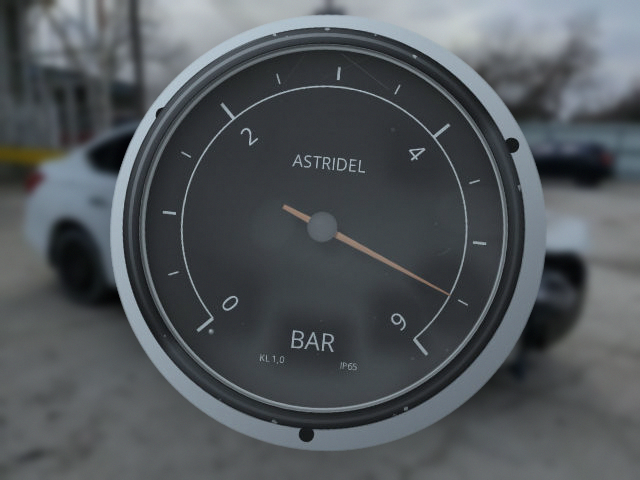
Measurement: 5.5 bar
